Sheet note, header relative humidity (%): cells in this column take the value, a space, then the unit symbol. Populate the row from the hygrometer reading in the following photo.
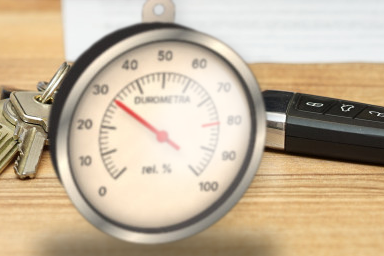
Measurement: 30 %
